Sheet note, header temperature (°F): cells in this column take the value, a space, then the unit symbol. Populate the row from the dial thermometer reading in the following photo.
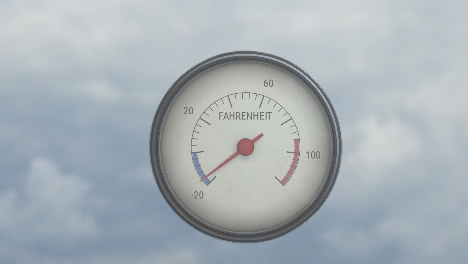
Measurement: -16 °F
